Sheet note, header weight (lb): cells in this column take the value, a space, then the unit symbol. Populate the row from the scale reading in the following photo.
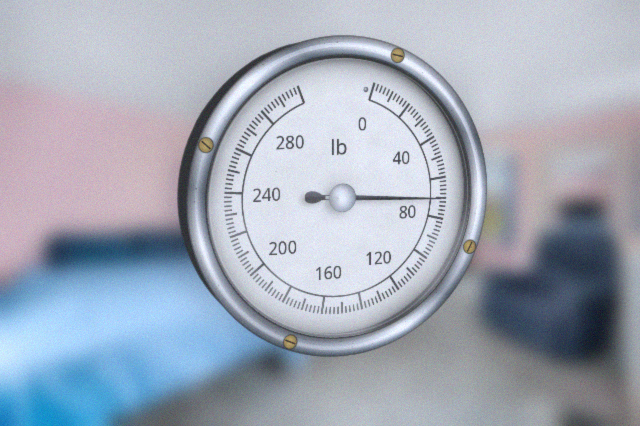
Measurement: 70 lb
